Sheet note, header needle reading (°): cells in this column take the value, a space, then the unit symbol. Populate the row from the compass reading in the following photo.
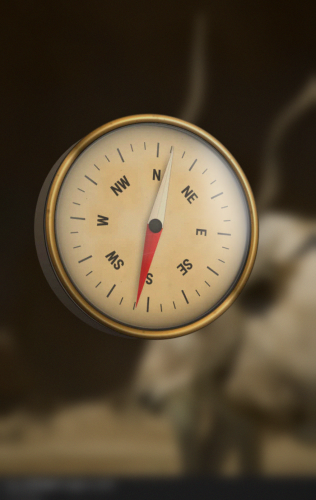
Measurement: 190 °
